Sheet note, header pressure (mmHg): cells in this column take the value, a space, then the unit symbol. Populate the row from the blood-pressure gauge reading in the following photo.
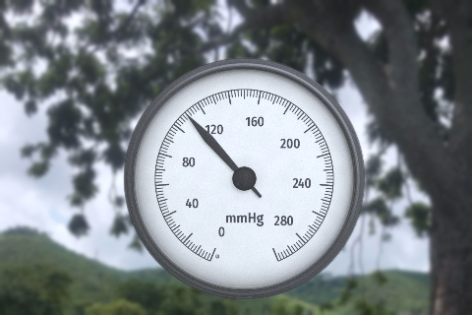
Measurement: 110 mmHg
